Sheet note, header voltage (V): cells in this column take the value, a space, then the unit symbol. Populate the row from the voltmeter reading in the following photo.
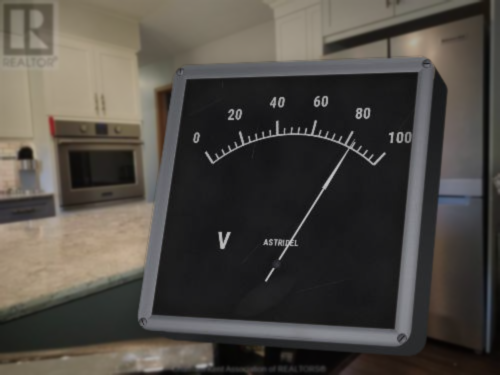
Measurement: 84 V
